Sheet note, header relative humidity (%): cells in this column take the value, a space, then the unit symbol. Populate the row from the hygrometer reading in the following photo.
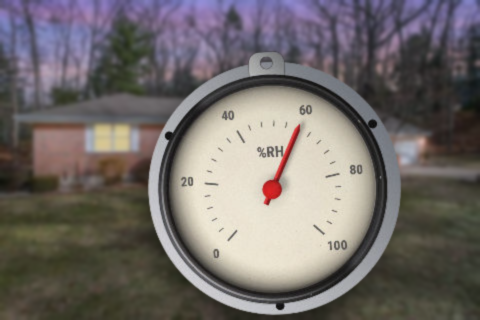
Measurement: 60 %
